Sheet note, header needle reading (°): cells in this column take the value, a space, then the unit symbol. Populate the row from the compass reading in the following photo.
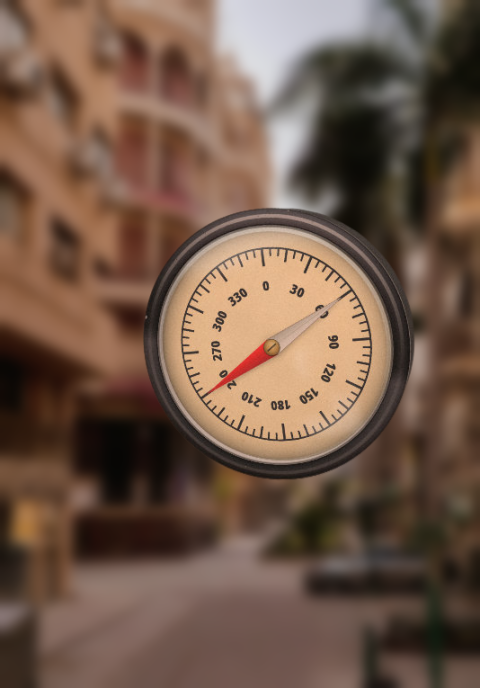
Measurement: 240 °
